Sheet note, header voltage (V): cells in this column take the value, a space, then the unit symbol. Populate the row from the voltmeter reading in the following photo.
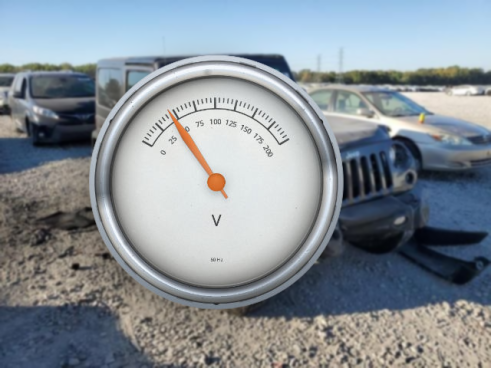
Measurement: 45 V
